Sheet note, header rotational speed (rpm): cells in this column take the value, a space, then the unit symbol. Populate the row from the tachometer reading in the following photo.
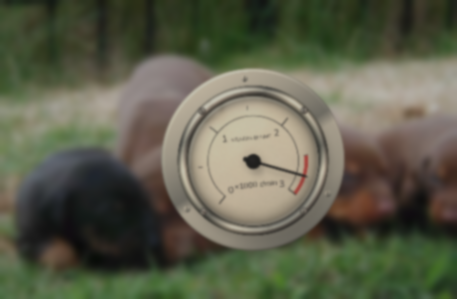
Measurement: 2750 rpm
